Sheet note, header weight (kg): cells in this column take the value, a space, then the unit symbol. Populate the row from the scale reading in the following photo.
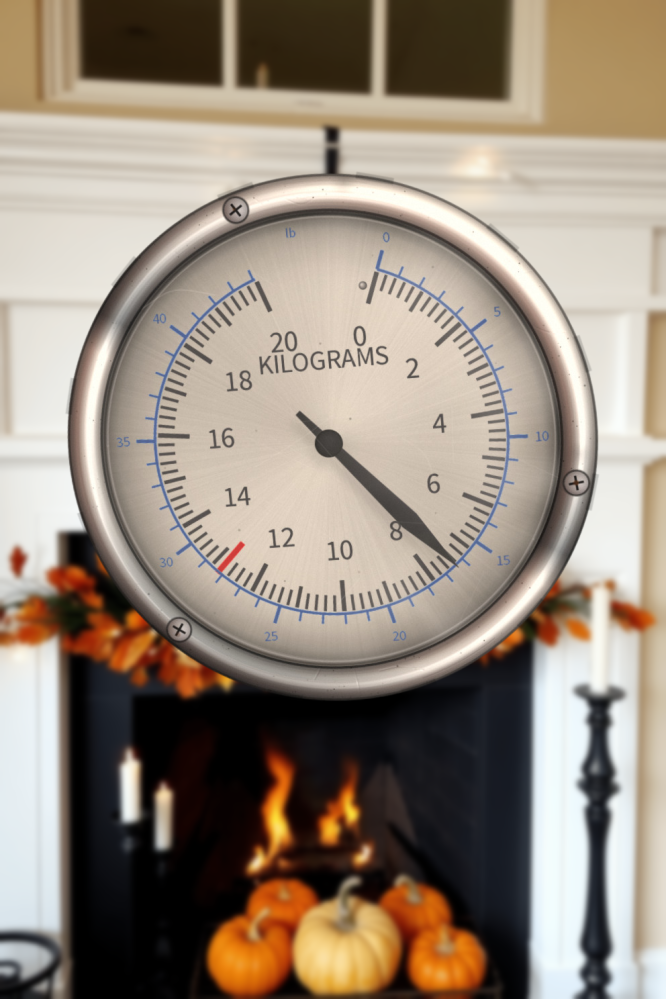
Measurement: 7.4 kg
